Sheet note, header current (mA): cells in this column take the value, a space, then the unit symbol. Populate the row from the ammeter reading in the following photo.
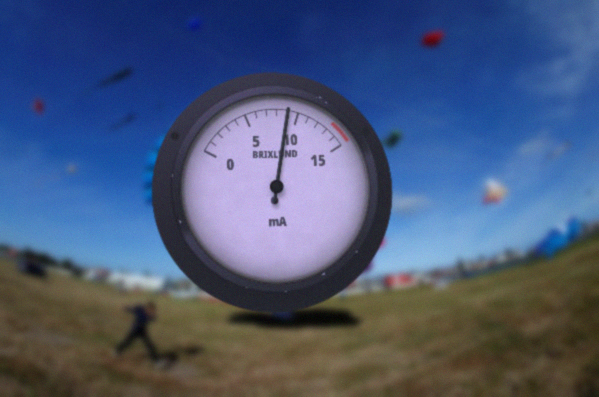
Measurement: 9 mA
